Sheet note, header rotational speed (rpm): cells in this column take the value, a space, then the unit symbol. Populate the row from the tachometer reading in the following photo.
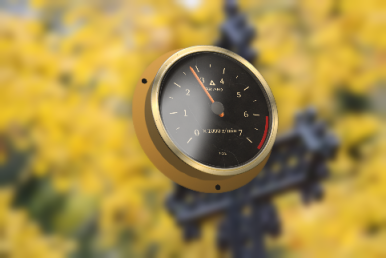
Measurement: 2750 rpm
